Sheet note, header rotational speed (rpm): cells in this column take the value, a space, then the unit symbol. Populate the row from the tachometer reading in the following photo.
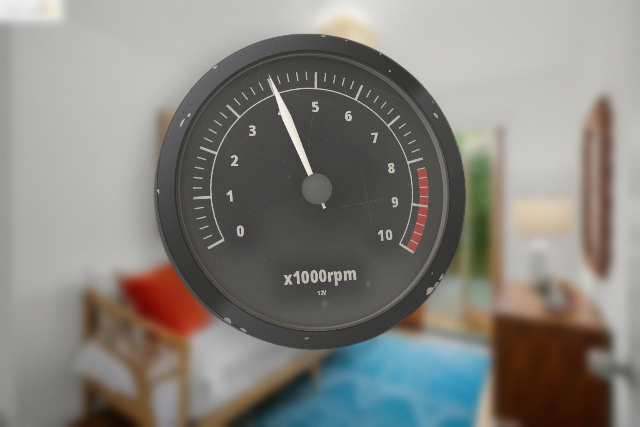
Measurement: 4000 rpm
